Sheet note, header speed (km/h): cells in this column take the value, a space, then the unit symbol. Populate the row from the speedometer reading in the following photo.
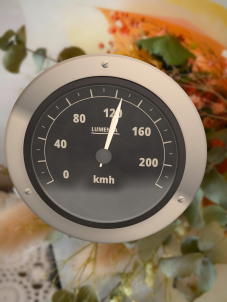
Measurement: 125 km/h
